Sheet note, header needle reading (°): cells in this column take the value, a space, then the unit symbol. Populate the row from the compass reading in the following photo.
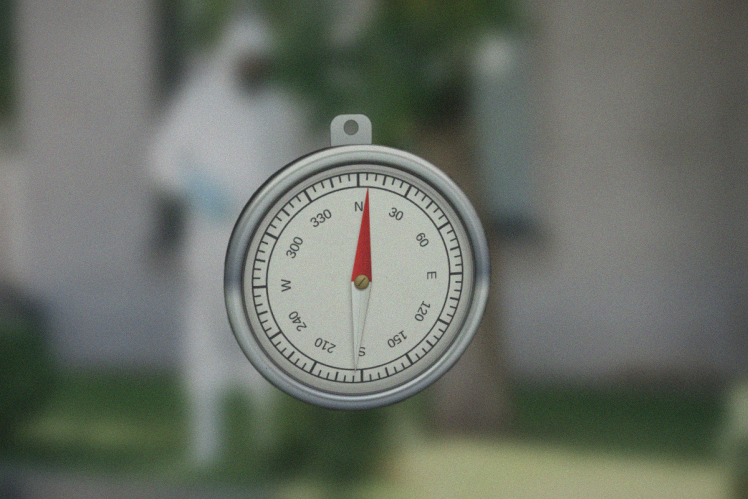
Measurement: 5 °
